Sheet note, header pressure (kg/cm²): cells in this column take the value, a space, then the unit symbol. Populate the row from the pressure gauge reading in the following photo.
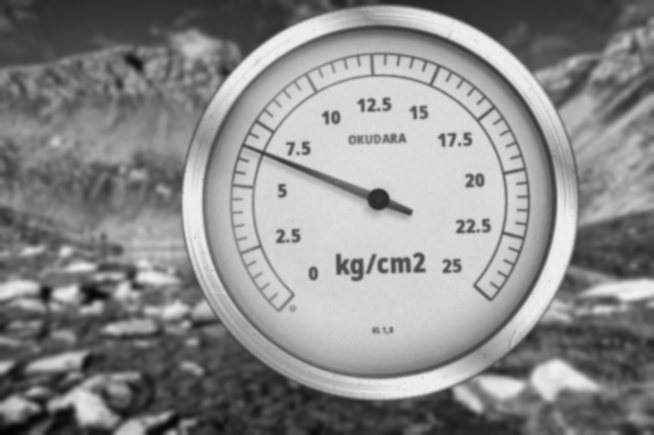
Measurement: 6.5 kg/cm²
